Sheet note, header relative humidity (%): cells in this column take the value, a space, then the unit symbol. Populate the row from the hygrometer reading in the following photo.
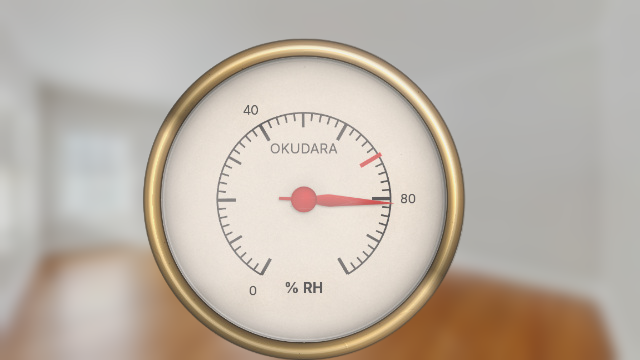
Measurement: 81 %
